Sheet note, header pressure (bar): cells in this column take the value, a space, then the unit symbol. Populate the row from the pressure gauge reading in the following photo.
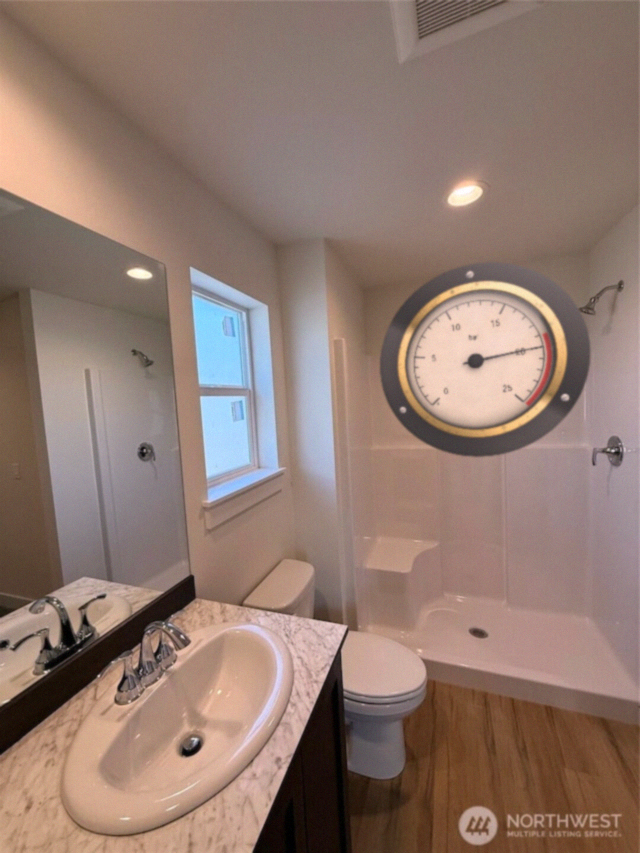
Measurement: 20 bar
